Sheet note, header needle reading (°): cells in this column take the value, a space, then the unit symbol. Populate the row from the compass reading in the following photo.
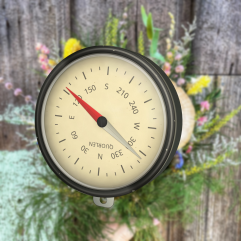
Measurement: 125 °
